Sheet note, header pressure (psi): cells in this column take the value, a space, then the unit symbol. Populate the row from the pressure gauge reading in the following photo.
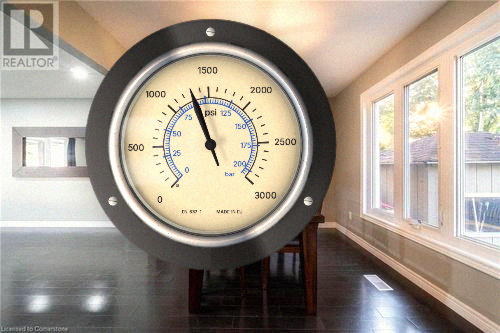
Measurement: 1300 psi
